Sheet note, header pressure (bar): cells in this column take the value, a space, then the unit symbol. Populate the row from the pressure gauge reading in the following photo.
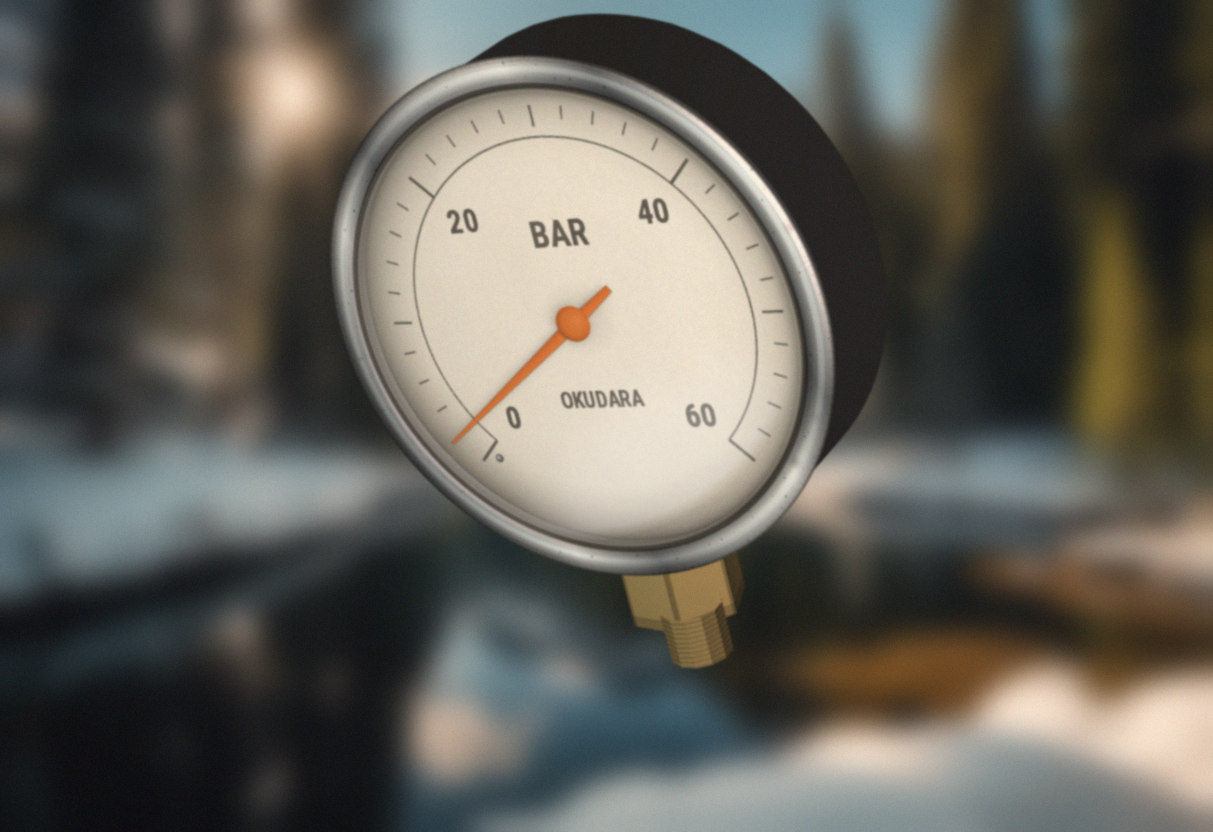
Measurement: 2 bar
